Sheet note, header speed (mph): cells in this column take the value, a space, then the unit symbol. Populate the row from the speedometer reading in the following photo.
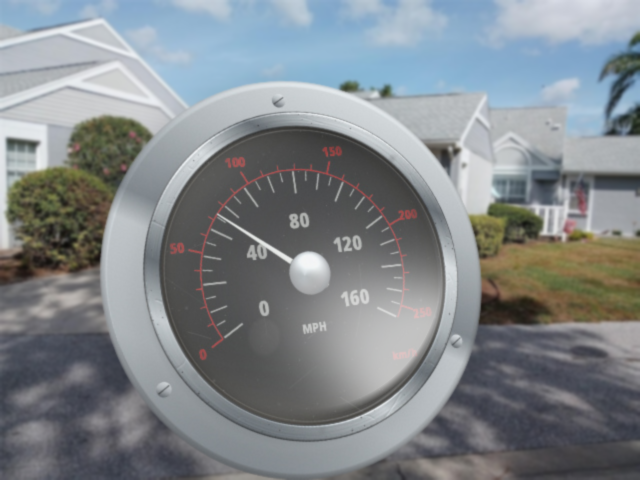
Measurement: 45 mph
